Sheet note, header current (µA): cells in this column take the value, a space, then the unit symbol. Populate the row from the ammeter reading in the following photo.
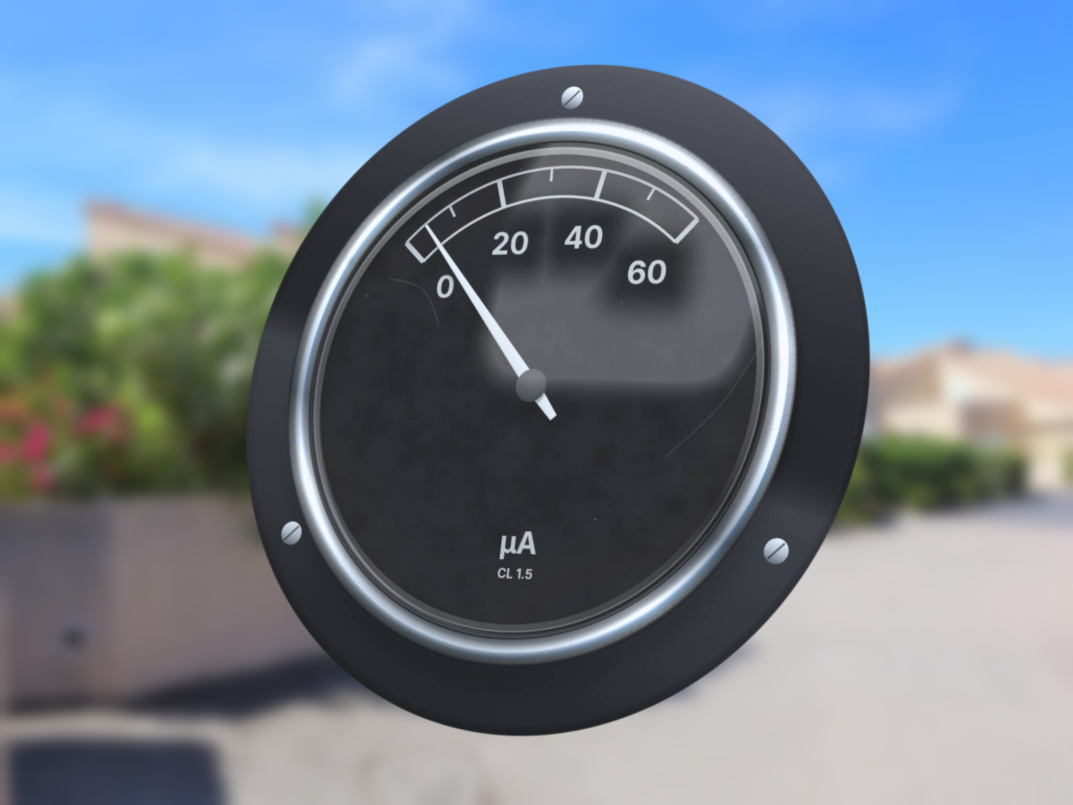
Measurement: 5 µA
